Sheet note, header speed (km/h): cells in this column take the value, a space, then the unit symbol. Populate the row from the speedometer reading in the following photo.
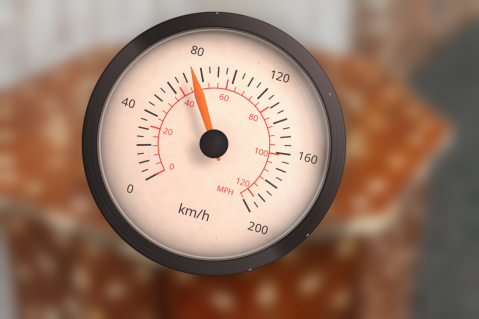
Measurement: 75 km/h
